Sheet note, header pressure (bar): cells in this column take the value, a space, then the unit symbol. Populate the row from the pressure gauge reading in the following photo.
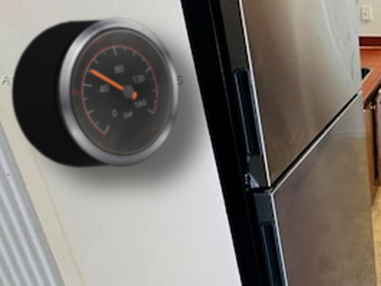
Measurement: 50 bar
